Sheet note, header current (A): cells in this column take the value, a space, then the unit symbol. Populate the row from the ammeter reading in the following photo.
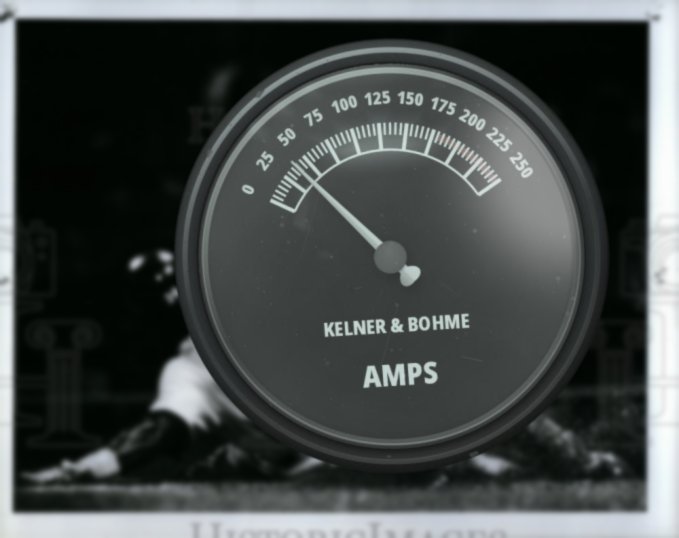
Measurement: 40 A
